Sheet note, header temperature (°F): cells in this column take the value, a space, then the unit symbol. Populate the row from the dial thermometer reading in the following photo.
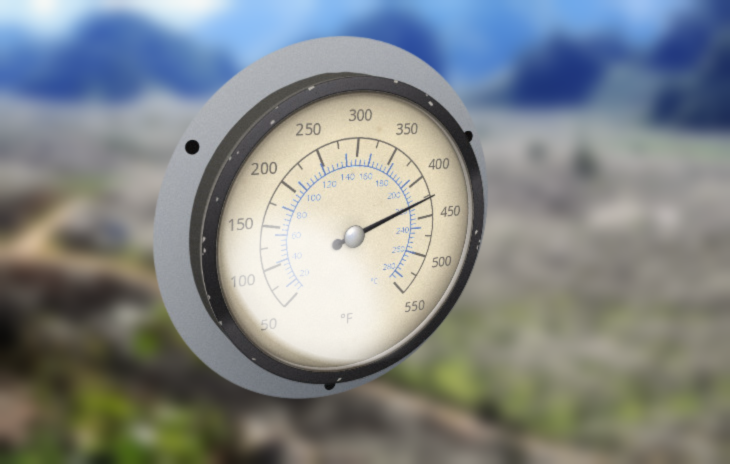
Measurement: 425 °F
